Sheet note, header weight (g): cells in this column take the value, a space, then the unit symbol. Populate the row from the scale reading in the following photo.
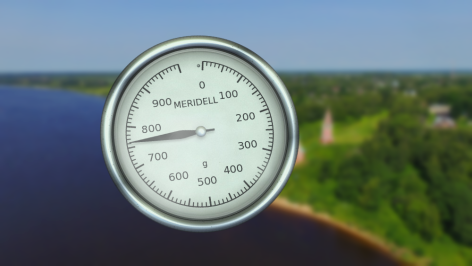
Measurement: 760 g
